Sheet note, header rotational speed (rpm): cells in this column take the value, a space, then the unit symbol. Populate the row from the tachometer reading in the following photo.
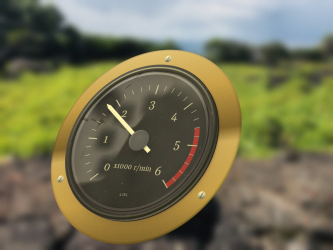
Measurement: 1800 rpm
